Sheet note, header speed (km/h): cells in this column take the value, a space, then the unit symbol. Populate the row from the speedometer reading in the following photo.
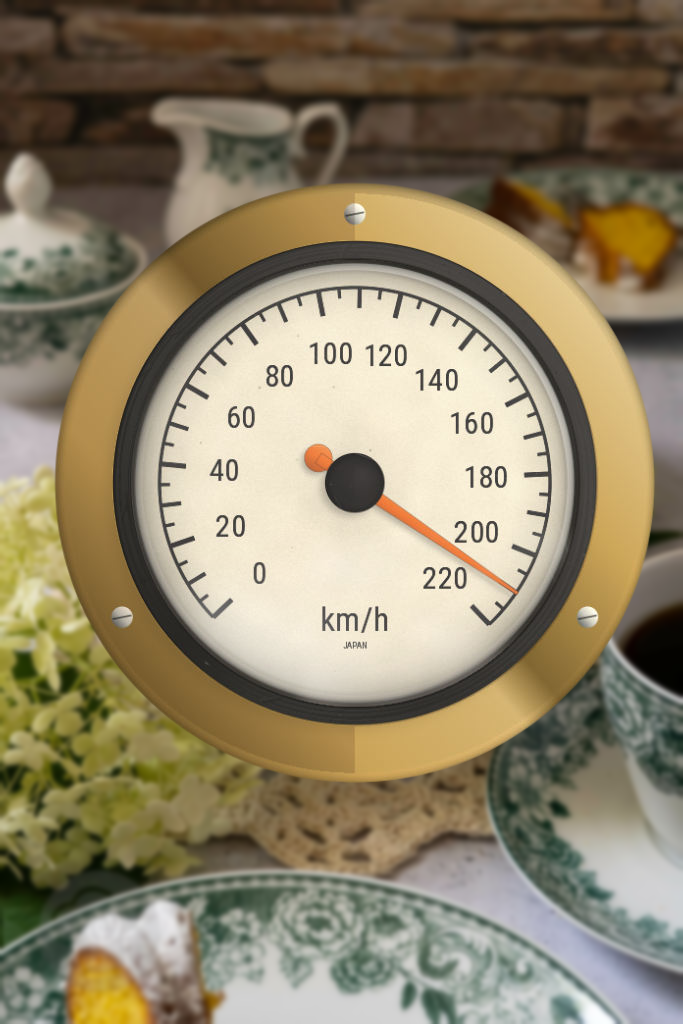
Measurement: 210 km/h
